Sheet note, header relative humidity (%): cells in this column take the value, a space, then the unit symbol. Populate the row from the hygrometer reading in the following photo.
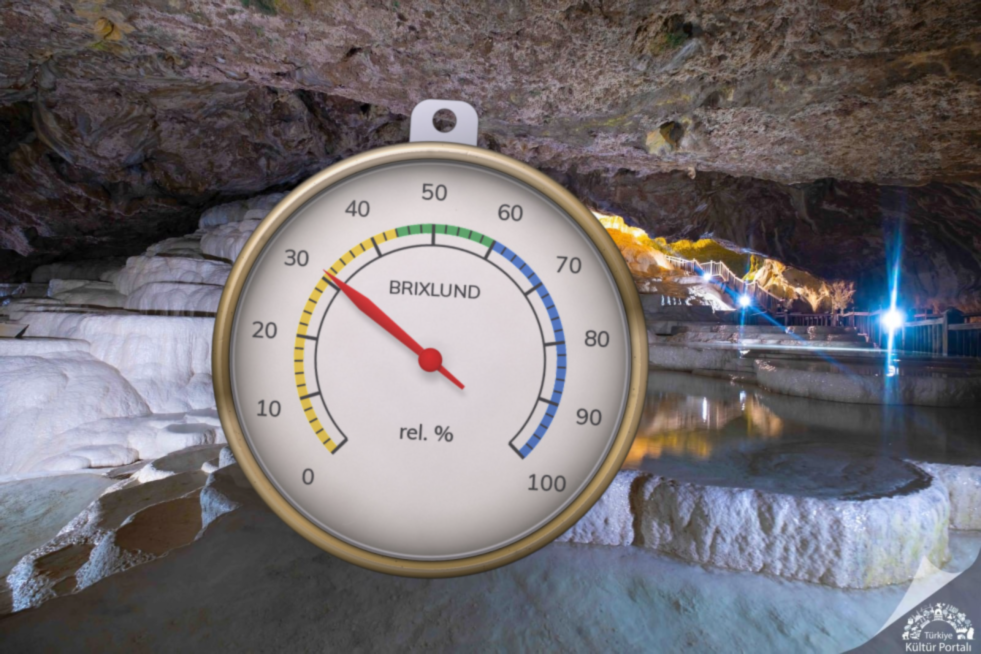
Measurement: 31 %
